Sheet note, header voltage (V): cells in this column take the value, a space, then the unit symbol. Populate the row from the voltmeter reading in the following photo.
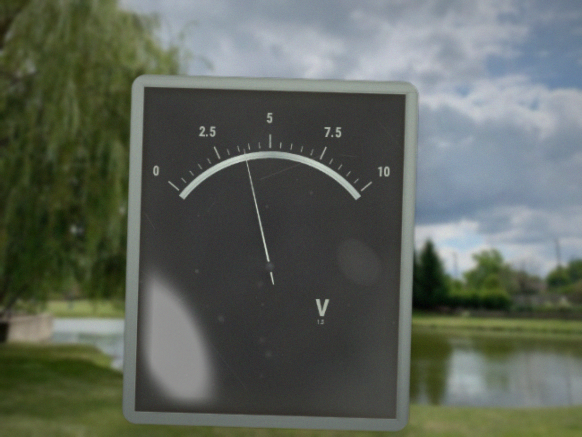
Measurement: 3.75 V
